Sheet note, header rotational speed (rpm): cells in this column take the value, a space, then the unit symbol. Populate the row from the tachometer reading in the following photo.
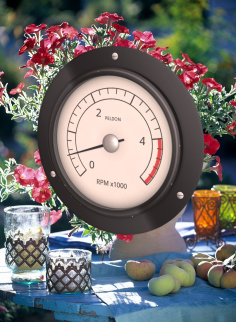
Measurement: 500 rpm
